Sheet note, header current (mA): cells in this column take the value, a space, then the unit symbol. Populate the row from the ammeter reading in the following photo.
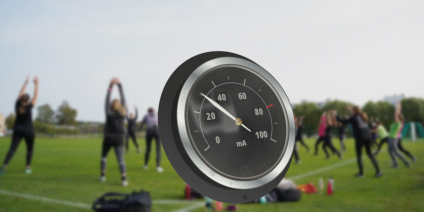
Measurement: 30 mA
